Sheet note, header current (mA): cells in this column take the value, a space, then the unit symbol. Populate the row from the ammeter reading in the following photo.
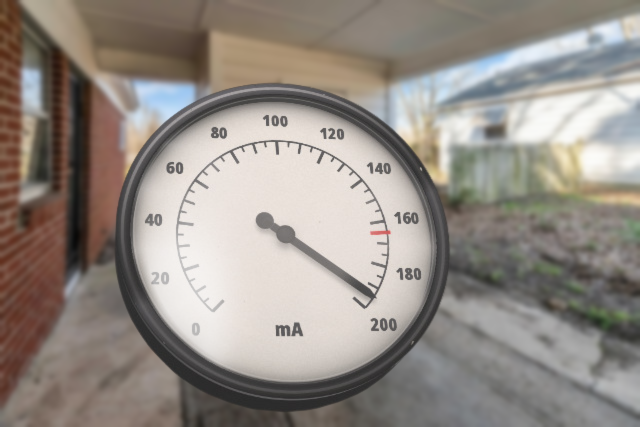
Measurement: 195 mA
